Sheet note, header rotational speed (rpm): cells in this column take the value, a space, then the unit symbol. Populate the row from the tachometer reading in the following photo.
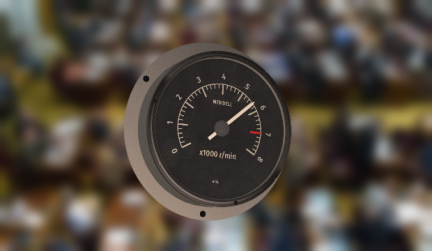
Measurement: 5600 rpm
